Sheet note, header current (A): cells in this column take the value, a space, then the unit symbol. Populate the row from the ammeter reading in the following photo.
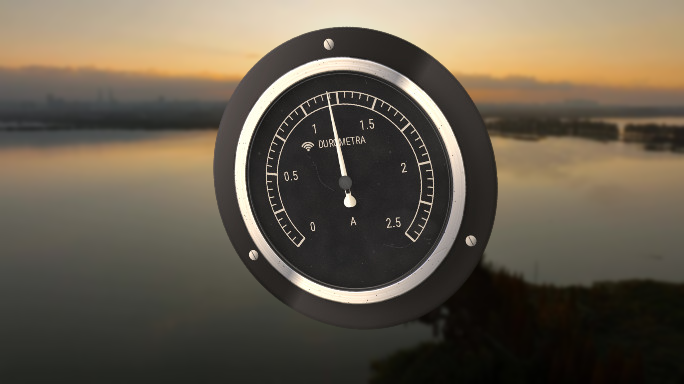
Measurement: 1.2 A
